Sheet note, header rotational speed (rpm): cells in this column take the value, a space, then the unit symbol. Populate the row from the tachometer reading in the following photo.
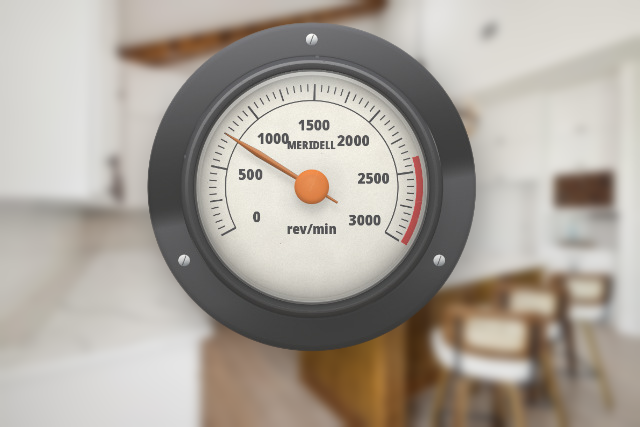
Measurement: 750 rpm
